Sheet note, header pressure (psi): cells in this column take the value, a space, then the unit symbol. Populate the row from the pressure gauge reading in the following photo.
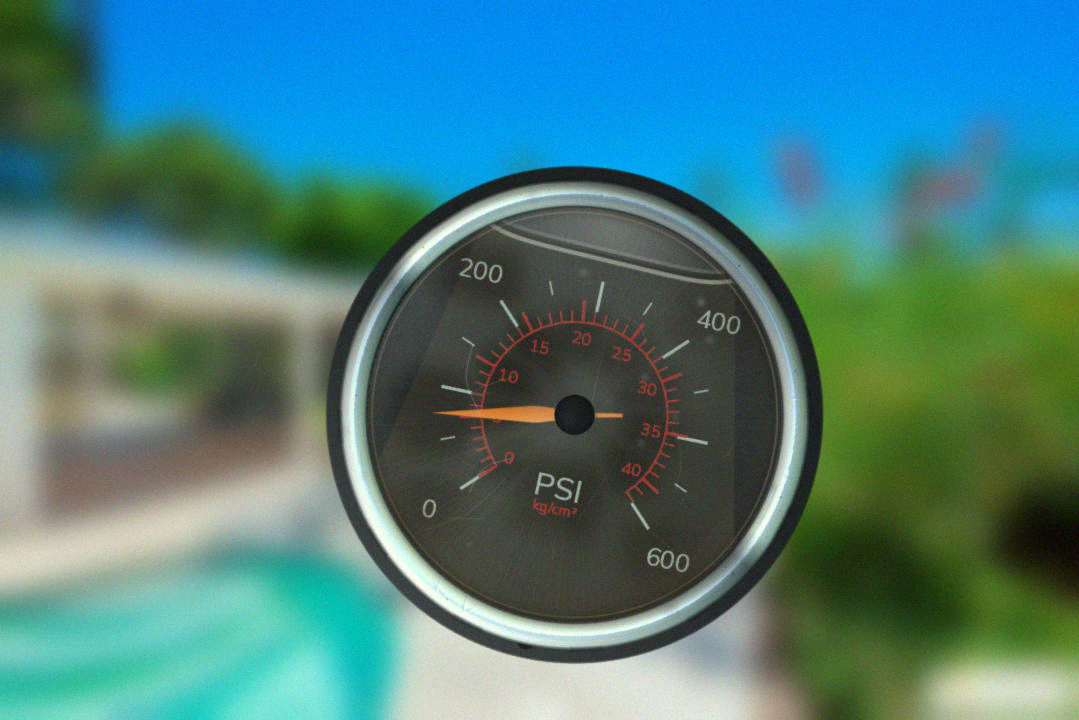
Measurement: 75 psi
